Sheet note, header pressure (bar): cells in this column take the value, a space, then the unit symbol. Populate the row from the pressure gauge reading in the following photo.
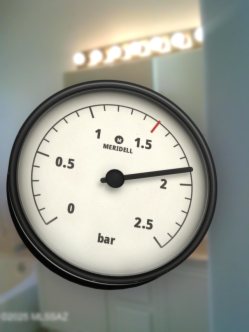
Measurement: 1.9 bar
